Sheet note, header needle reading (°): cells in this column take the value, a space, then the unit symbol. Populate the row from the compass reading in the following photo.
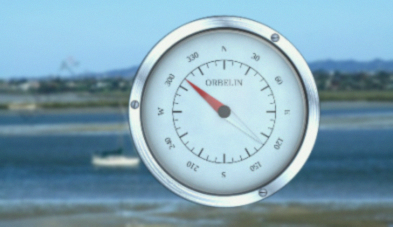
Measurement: 310 °
